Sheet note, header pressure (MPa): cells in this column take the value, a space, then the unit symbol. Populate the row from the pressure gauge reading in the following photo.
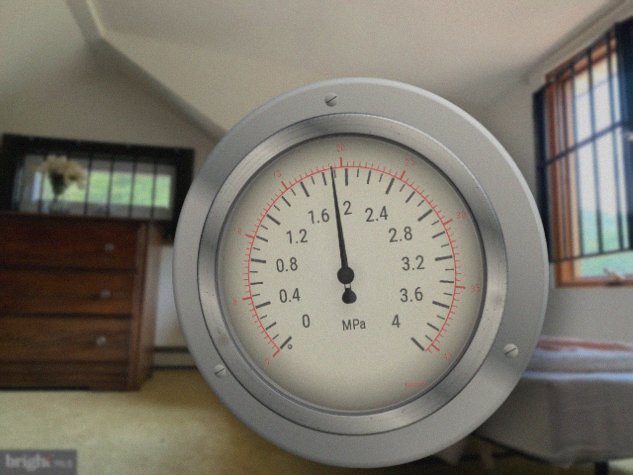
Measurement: 1.9 MPa
